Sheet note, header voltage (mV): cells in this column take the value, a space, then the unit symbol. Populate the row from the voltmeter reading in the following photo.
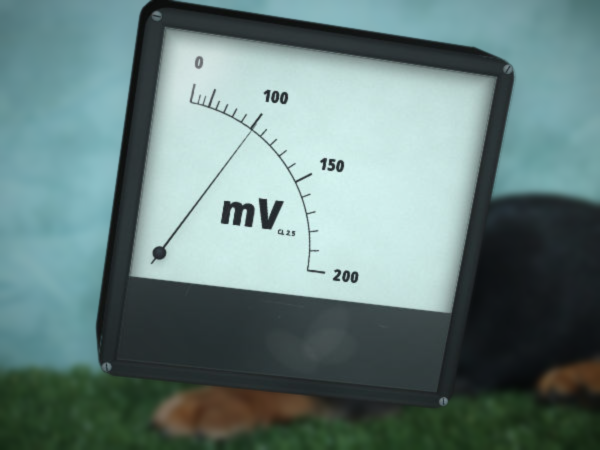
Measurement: 100 mV
